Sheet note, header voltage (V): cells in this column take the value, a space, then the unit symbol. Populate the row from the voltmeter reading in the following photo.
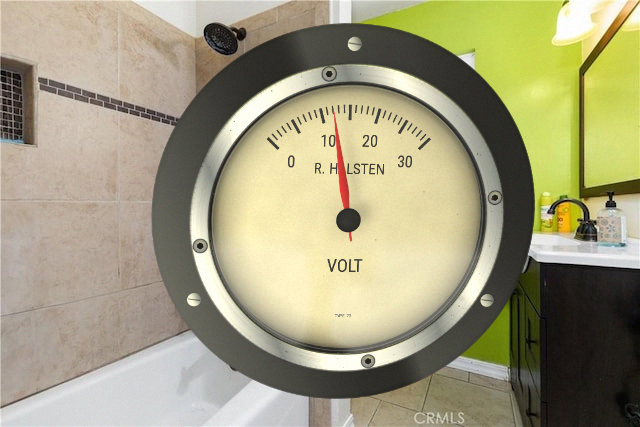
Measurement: 12 V
